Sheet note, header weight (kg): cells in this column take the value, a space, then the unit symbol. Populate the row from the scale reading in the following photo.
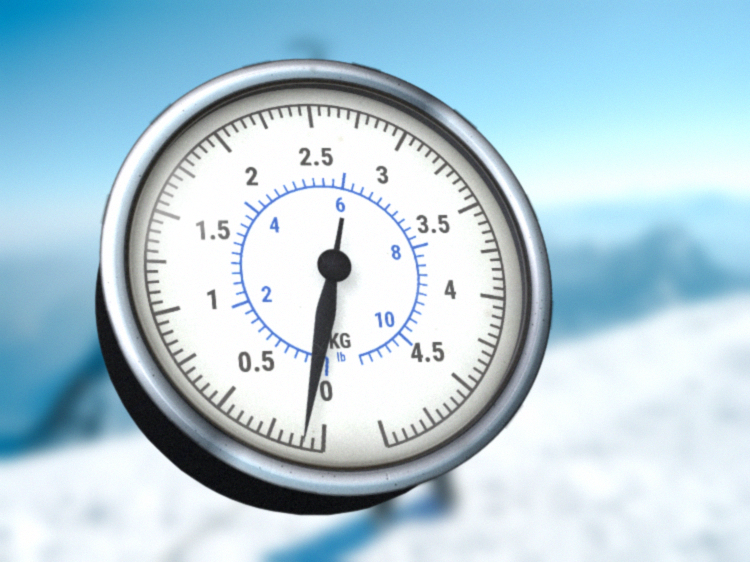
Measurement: 0.1 kg
